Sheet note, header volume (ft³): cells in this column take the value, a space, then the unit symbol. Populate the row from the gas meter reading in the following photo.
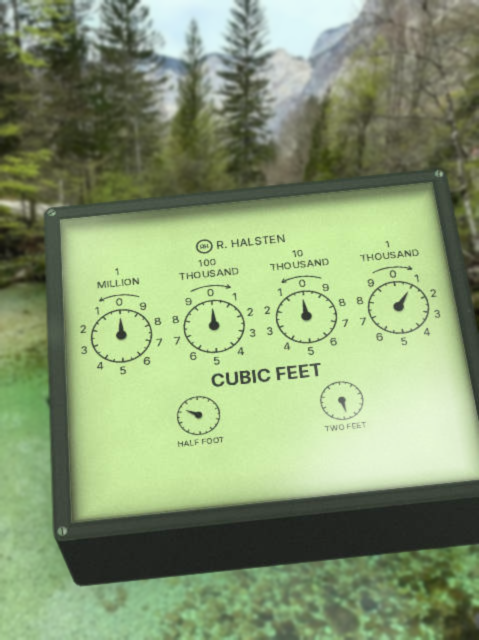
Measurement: 100 ft³
